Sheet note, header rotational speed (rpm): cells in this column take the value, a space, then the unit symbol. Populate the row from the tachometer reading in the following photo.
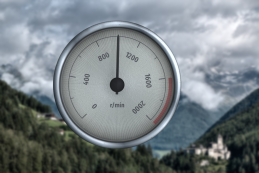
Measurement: 1000 rpm
